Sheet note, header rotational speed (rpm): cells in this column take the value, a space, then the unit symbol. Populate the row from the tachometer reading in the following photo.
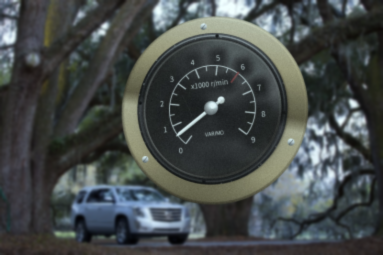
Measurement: 500 rpm
